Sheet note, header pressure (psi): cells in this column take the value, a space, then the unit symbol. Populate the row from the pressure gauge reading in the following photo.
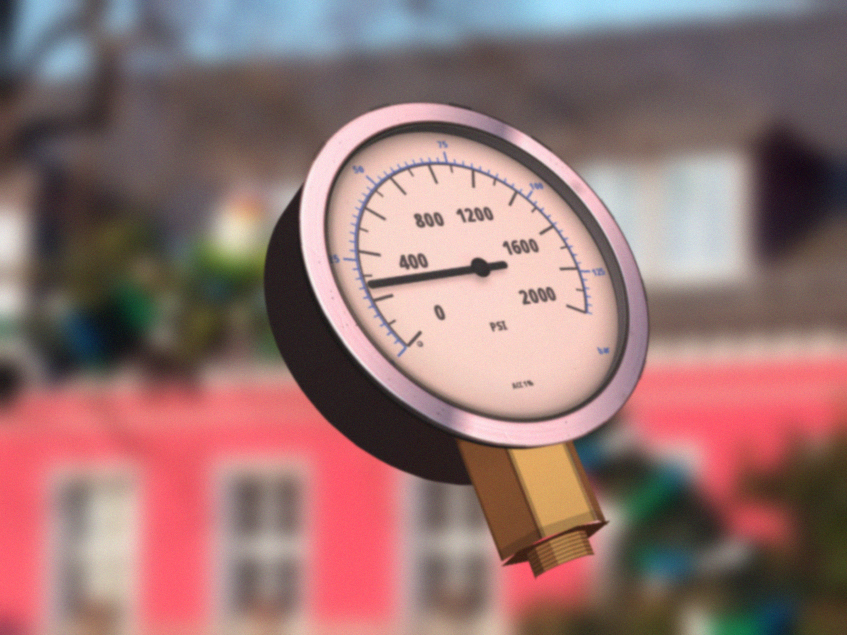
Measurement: 250 psi
